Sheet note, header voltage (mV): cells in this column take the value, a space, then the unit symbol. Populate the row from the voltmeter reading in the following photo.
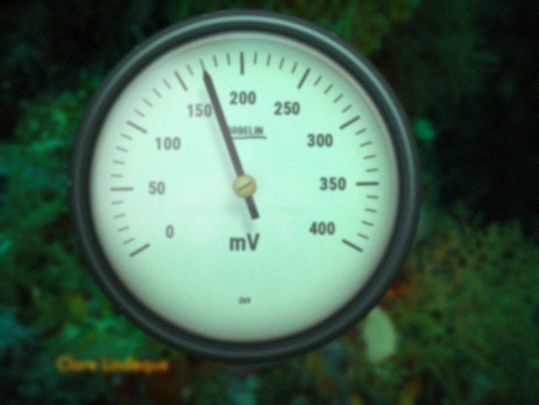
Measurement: 170 mV
